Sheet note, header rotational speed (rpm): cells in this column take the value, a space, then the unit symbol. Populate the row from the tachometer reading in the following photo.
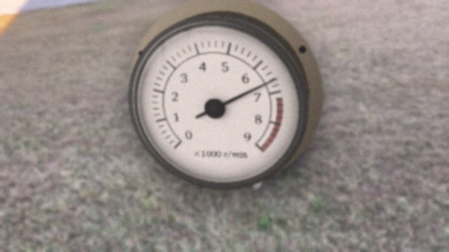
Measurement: 6600 rpm
